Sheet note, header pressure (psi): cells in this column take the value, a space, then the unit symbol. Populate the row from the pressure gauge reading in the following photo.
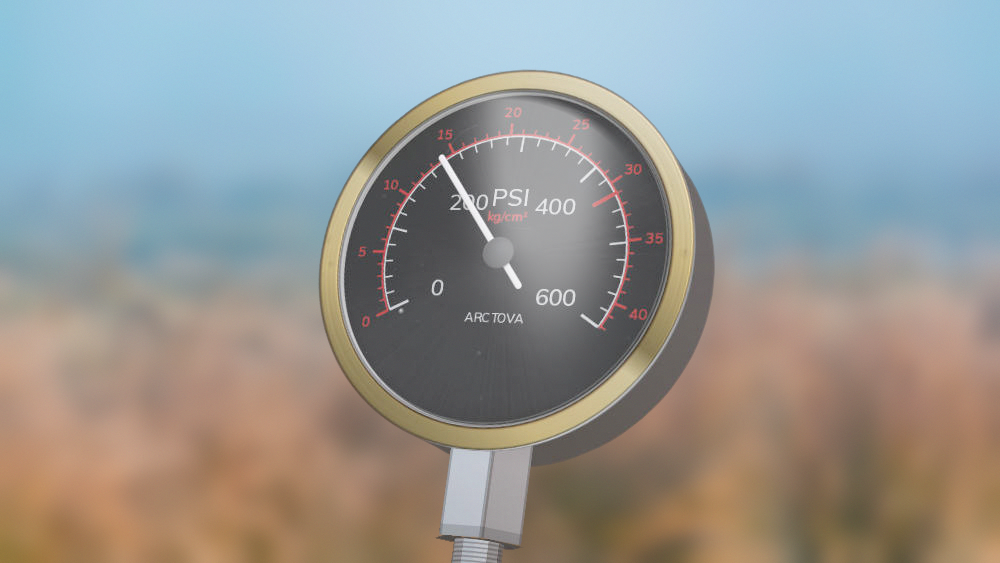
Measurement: 200 psi
